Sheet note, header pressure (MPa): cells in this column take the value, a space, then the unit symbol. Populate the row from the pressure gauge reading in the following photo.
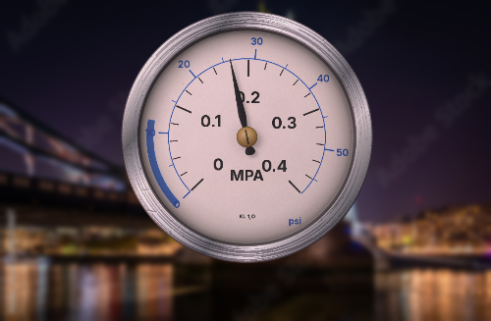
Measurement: 0.18 MPa
